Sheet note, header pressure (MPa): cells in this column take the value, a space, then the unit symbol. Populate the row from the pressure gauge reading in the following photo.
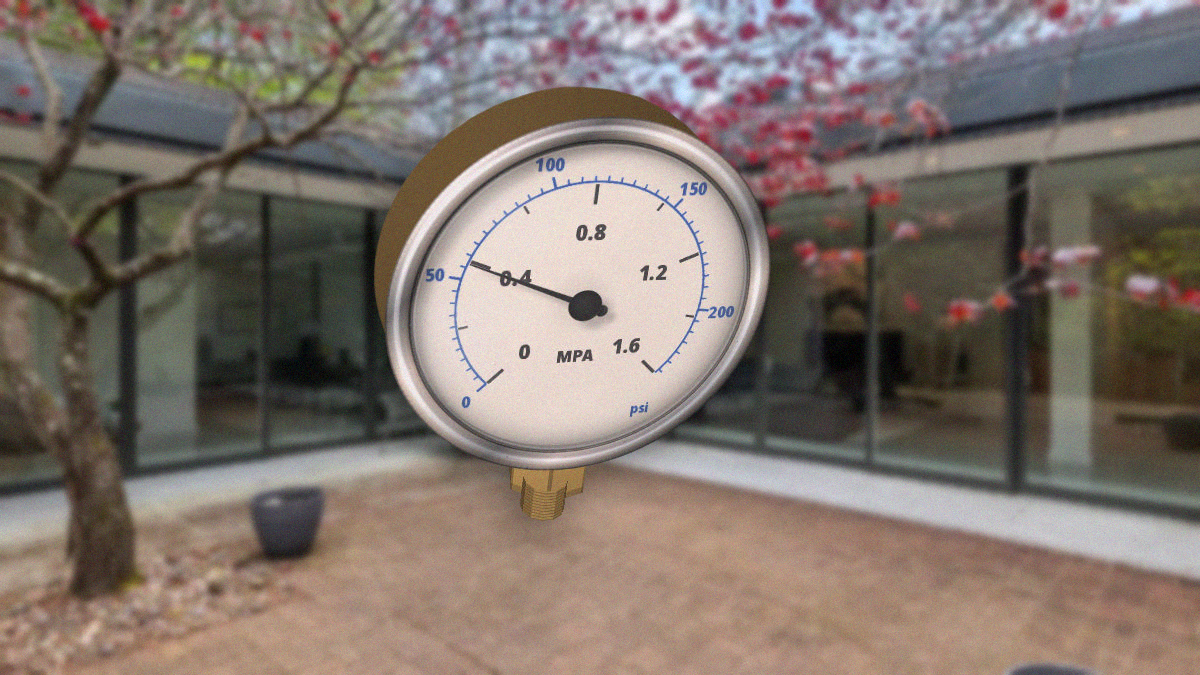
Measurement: 0.4 MPa
